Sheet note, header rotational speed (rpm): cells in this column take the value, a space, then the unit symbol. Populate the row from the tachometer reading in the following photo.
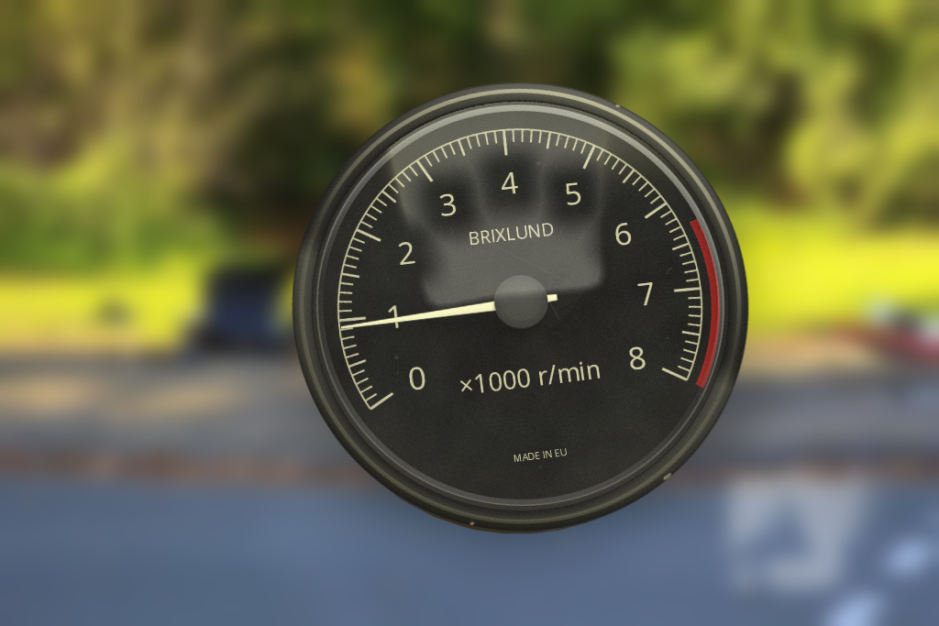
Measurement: 900 rpm
